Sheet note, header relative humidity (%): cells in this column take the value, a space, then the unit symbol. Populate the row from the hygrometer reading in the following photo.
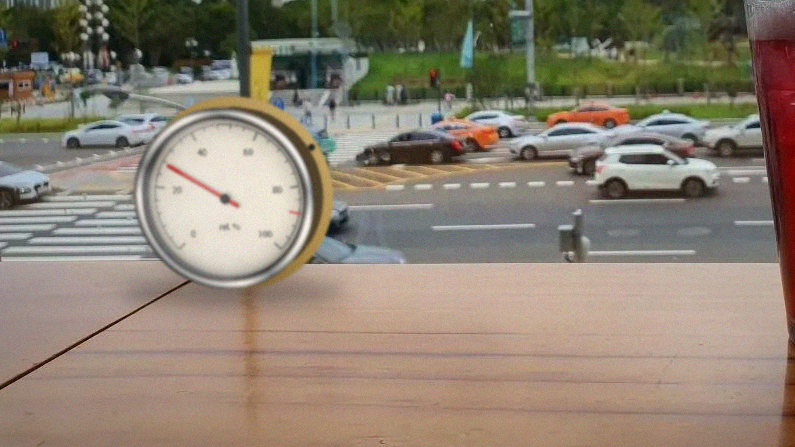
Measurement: 28 %
